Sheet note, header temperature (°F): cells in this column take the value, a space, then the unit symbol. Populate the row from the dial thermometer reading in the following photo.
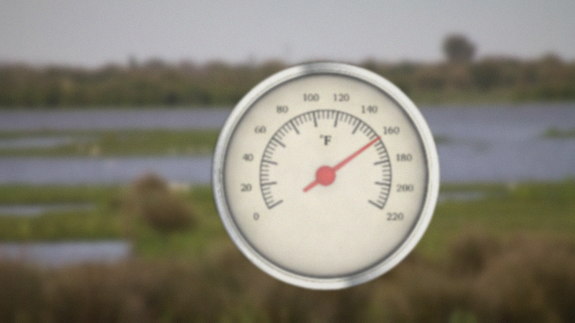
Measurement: 160 °F
